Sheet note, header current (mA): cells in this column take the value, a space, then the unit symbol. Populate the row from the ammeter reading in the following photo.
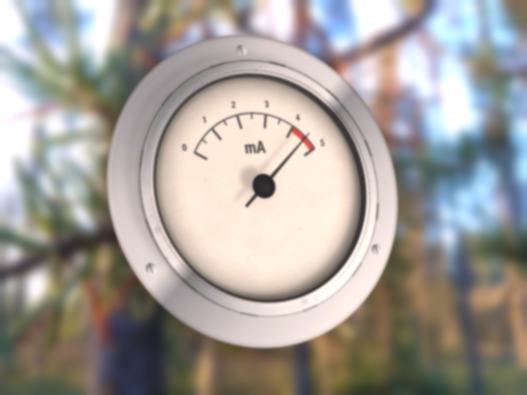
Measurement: 4.5 mA
